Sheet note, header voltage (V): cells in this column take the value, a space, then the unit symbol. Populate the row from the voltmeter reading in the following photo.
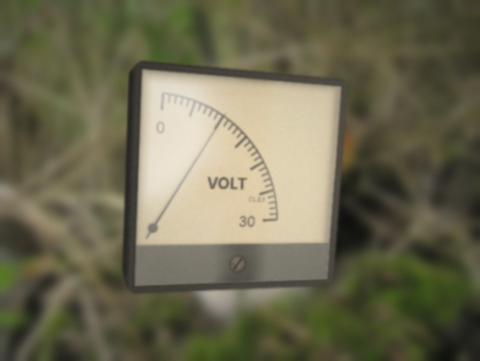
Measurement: 10 V
